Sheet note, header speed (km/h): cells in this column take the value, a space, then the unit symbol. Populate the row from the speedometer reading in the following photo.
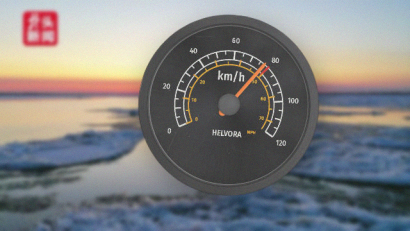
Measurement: 77.5 km/h
